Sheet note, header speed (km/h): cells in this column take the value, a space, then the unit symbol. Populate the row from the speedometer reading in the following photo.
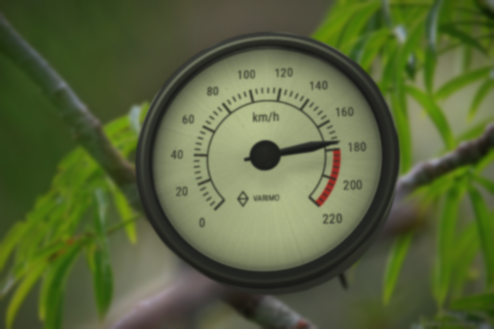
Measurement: 176 km/h
